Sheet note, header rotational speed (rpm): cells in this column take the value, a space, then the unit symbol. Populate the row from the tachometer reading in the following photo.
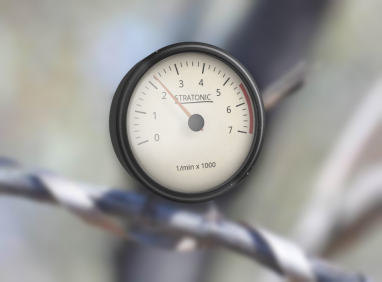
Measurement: 2200 rpm
